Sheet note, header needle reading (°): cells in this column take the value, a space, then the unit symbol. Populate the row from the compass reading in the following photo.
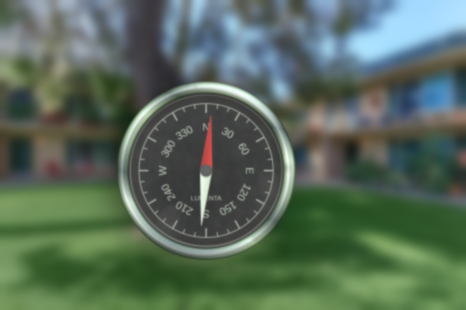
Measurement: 5 °
